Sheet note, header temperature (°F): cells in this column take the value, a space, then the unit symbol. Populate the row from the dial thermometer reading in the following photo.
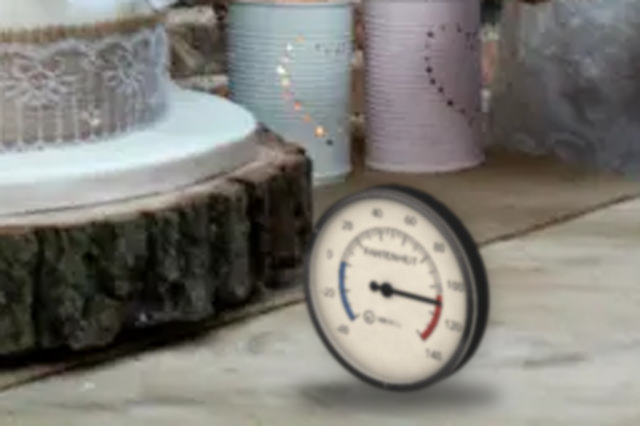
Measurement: 110 °F
